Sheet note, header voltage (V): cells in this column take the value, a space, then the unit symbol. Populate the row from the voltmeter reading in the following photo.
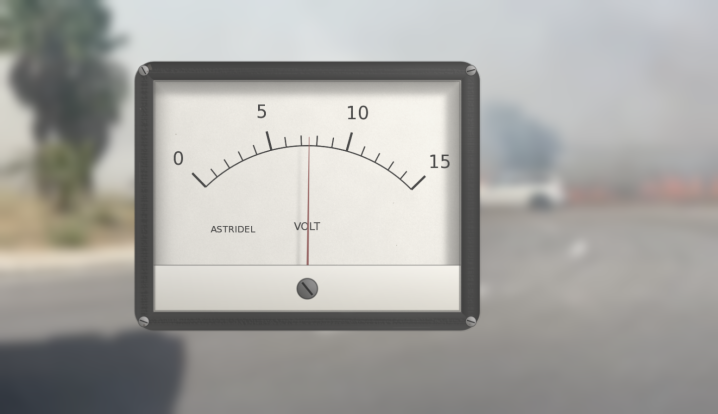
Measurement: 7.5 V
